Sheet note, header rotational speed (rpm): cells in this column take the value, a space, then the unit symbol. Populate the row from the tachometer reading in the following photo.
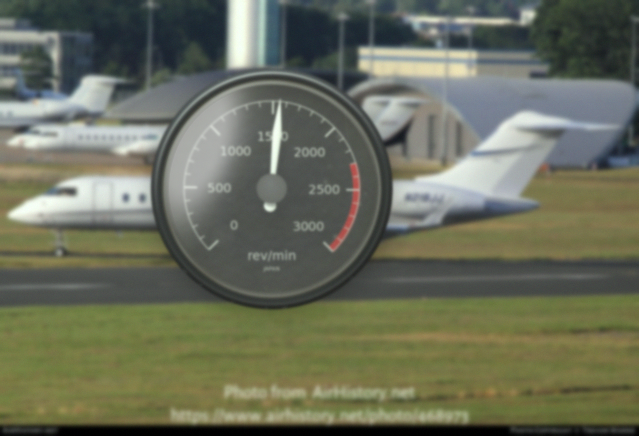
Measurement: 1550 rpm
